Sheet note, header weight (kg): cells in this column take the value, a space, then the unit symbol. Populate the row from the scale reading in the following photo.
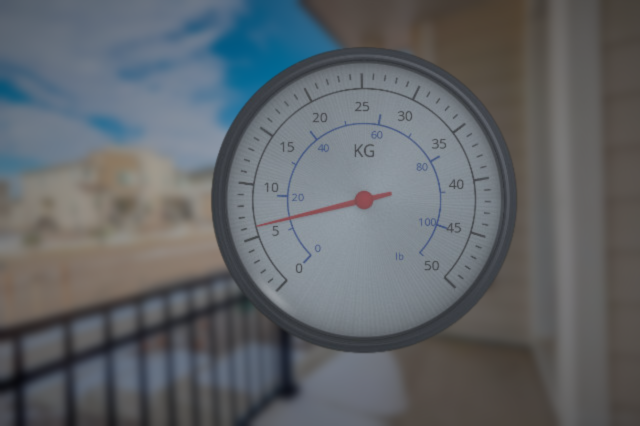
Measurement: 6 kg
